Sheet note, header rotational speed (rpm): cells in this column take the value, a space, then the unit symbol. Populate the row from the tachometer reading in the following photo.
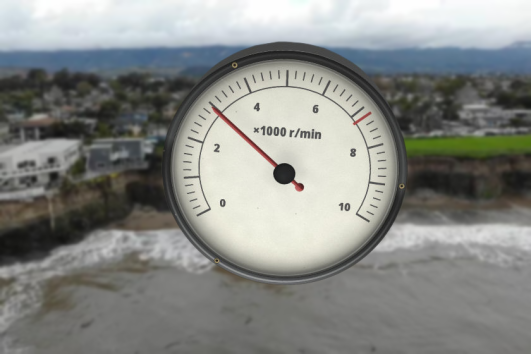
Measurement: 3000 rpm
